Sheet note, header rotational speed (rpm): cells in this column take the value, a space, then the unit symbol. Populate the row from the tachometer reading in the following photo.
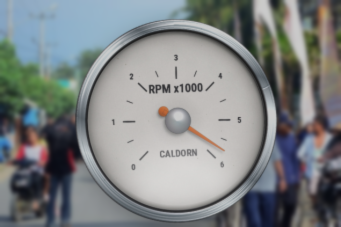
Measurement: 5750 rpm
